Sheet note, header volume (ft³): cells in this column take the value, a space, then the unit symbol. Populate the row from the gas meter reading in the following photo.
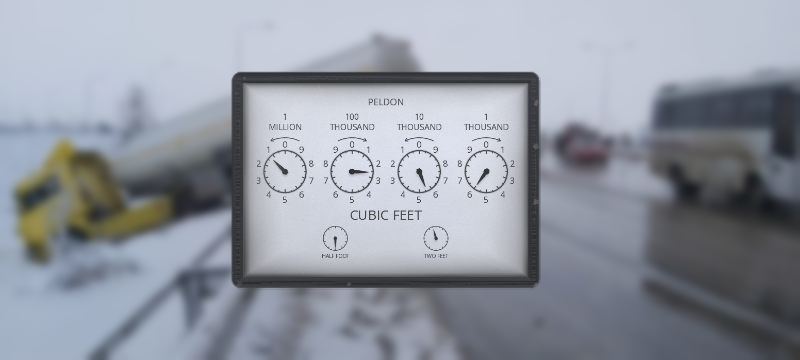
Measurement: 125600 ft³
